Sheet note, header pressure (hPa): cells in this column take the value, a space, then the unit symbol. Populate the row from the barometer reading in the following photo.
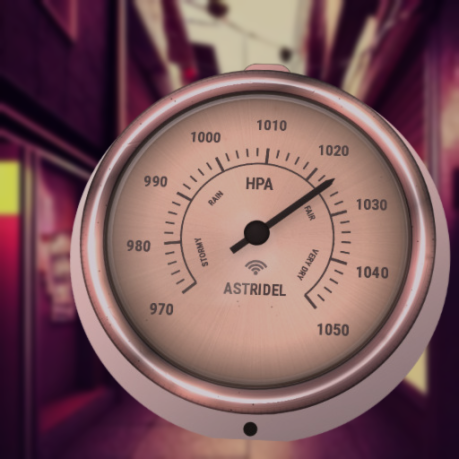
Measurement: 1024 hPa
